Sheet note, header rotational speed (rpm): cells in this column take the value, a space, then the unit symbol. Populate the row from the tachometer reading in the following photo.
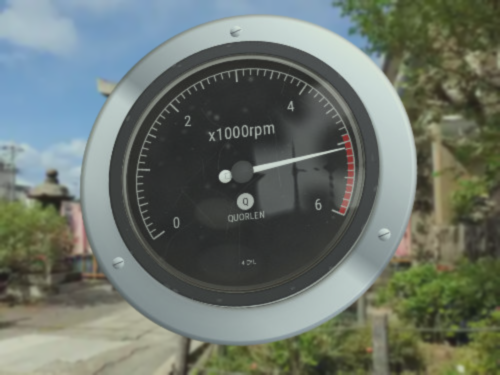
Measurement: 5100 rpm
